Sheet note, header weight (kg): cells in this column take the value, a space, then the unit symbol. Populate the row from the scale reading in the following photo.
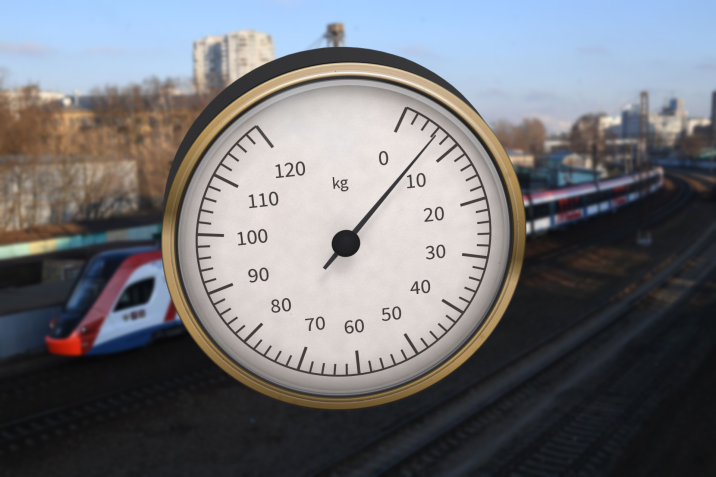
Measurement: 6 kg
